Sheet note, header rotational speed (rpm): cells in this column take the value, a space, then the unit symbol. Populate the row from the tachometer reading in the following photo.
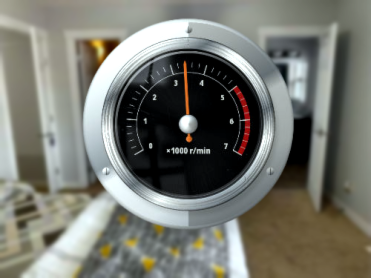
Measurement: 3400 rpm
